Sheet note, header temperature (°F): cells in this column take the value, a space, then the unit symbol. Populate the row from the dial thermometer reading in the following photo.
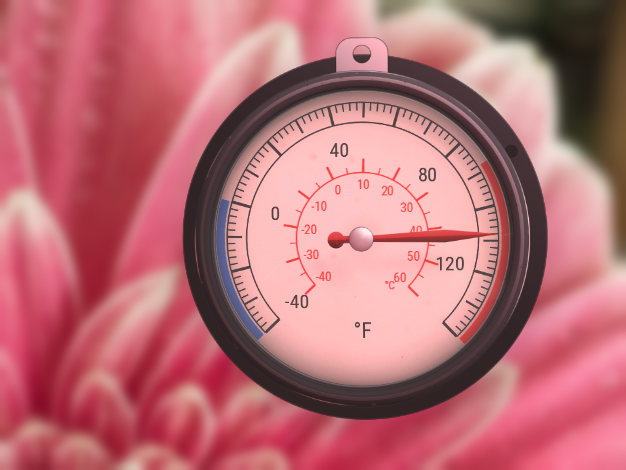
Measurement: 108 °F
